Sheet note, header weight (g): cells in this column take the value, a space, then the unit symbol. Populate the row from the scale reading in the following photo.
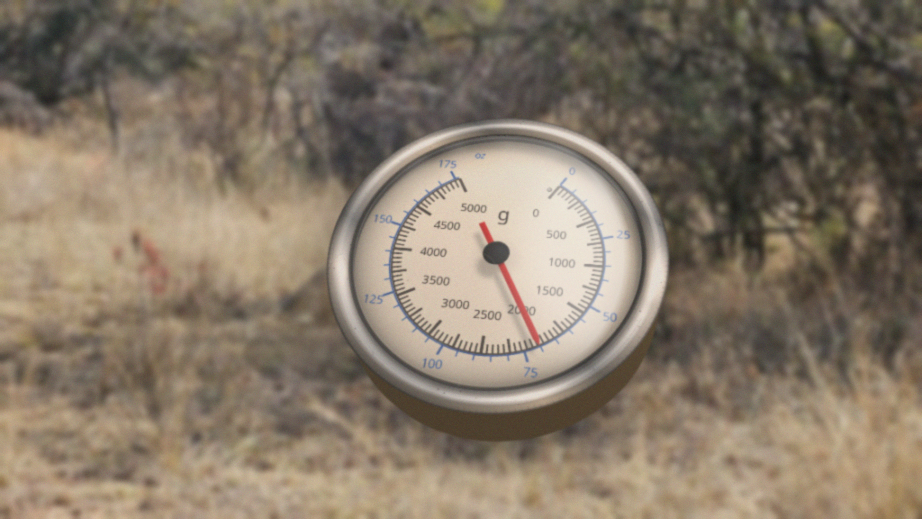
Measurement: 2000 g
